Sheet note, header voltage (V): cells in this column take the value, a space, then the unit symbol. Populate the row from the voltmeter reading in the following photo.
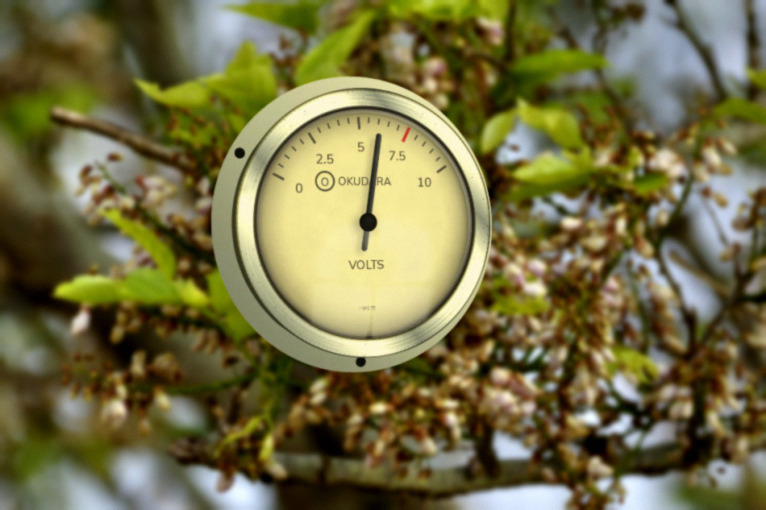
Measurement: 6 V
